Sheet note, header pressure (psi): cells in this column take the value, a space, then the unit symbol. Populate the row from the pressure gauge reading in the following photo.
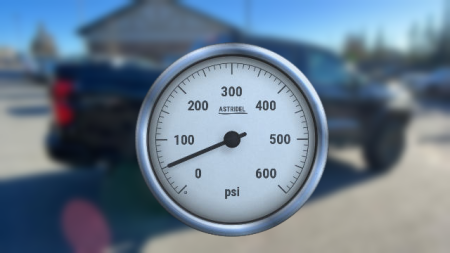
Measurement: 50 psi
